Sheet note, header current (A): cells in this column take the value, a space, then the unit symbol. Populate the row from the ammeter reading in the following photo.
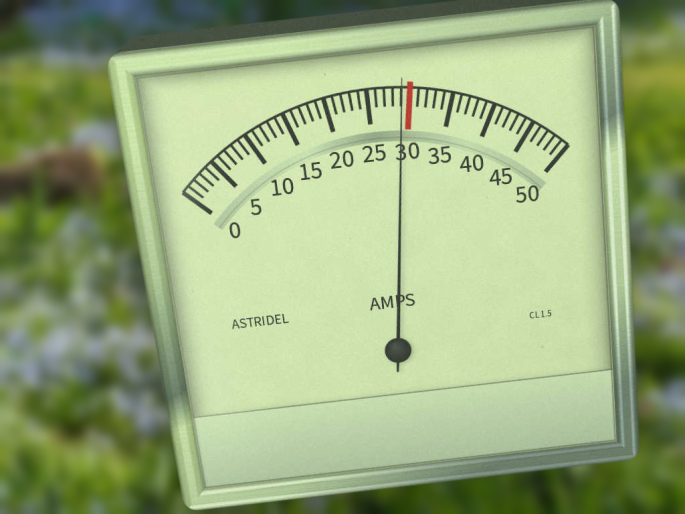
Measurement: 29 A
